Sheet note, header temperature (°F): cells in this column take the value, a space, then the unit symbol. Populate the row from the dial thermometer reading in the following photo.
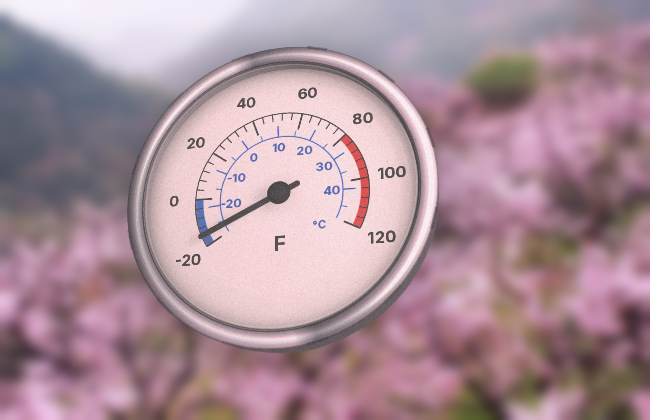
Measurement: -16 °F
